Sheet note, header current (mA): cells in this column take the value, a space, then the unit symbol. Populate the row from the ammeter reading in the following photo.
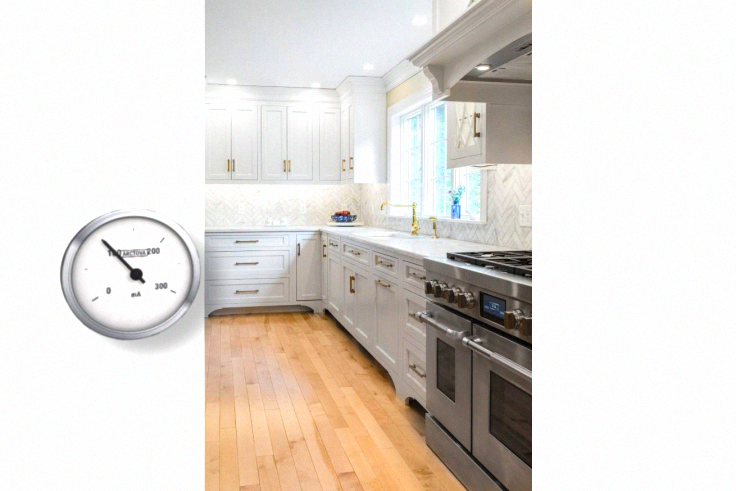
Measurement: 100 mA
